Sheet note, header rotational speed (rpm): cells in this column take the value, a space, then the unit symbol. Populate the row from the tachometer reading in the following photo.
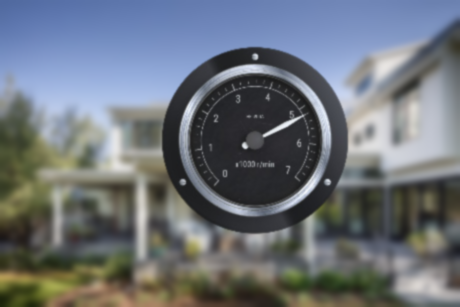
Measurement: 5200 rpm
